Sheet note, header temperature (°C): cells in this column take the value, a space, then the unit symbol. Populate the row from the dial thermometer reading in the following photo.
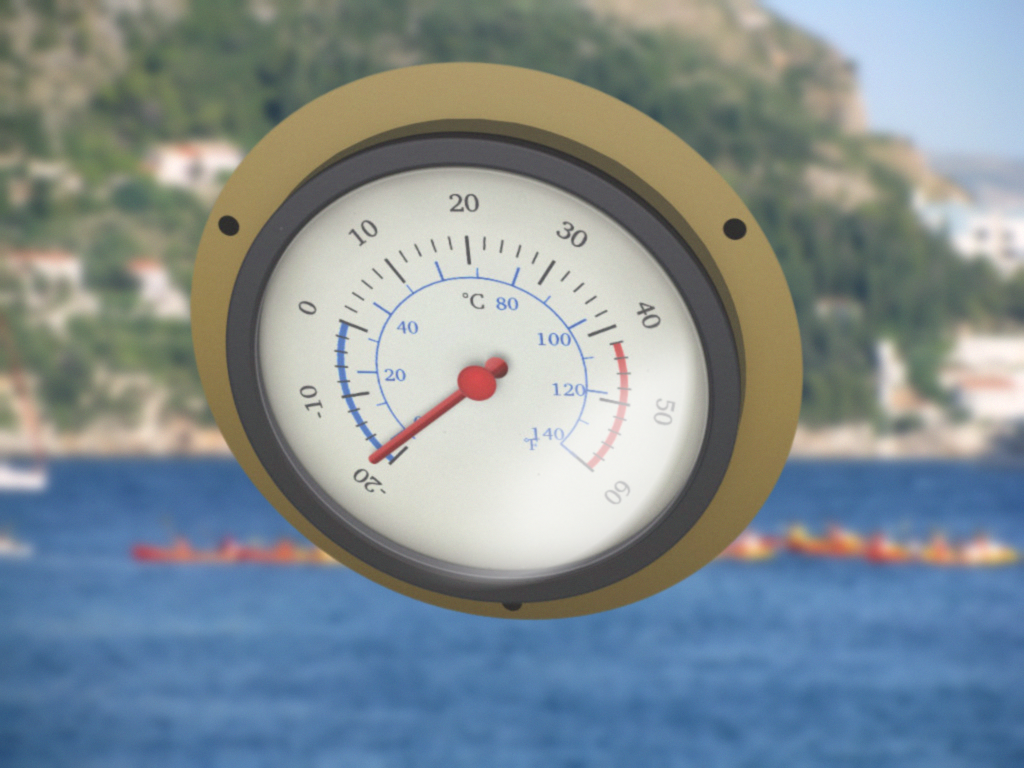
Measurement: -18 °C
